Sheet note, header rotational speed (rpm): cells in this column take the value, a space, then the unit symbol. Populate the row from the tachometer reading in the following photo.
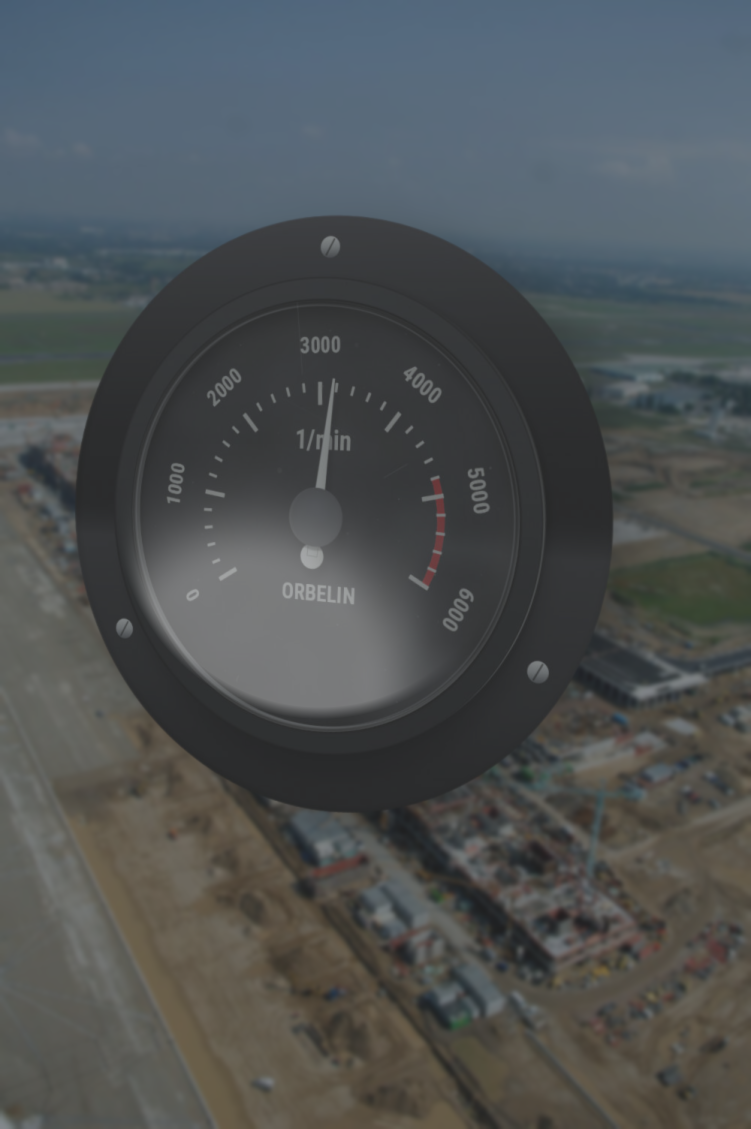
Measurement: 3200 rpm
